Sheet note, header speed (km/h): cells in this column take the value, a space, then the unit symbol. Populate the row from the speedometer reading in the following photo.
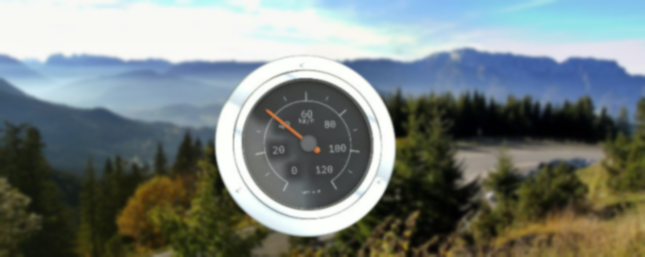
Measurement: 40 km/h
